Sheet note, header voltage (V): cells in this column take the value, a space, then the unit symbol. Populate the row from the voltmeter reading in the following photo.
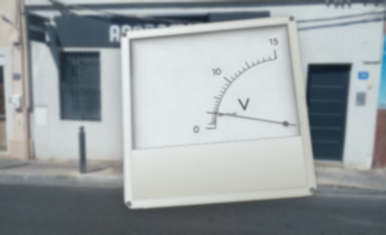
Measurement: 5 V
